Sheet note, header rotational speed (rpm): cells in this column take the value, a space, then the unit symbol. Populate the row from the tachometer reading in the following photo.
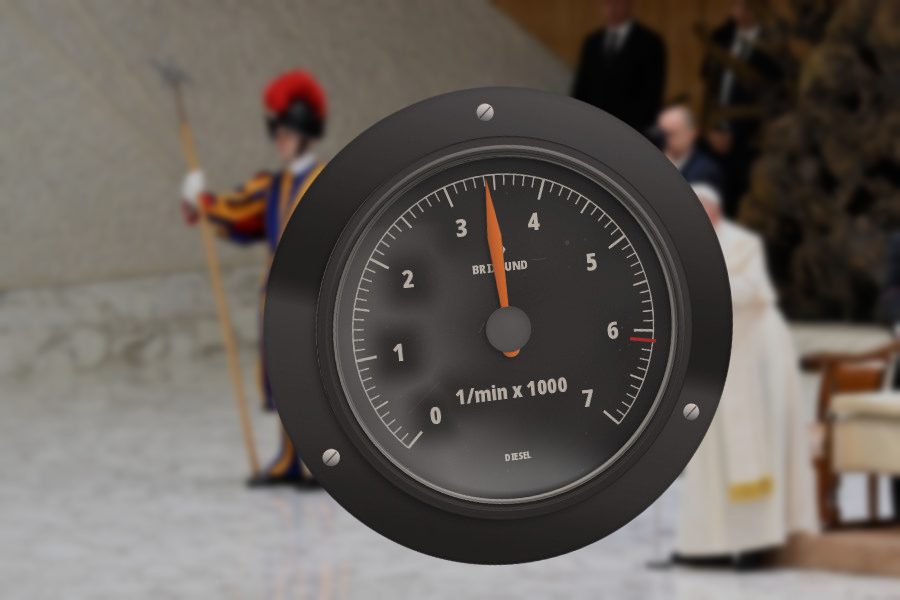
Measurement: 3400 rpm
